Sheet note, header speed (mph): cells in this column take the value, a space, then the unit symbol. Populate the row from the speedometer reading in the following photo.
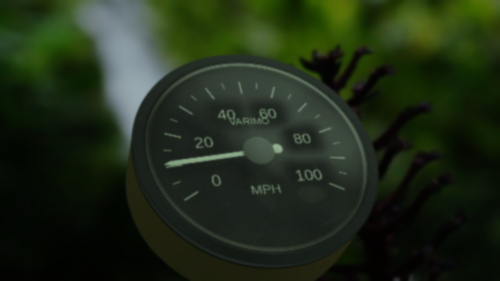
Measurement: 10 mph
